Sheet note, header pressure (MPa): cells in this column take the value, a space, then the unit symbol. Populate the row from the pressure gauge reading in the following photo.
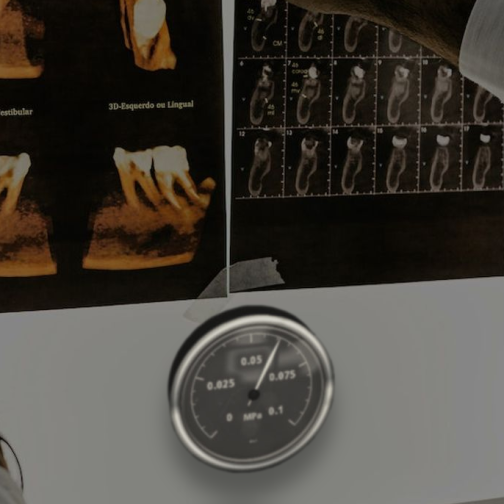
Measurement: 0.06 MPa
